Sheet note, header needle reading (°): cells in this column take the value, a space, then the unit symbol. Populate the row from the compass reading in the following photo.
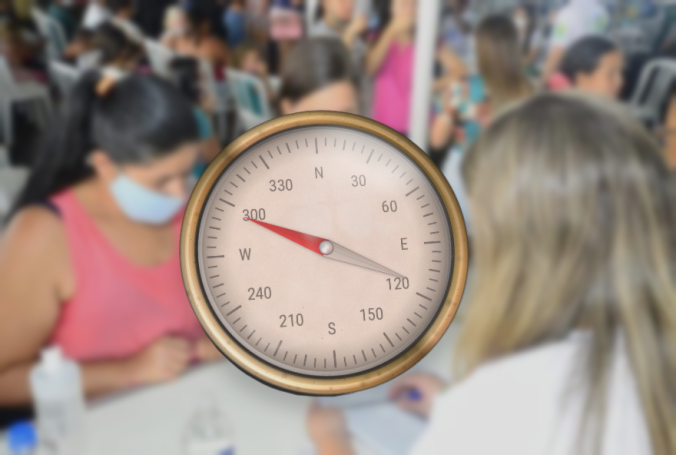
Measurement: 295 °
